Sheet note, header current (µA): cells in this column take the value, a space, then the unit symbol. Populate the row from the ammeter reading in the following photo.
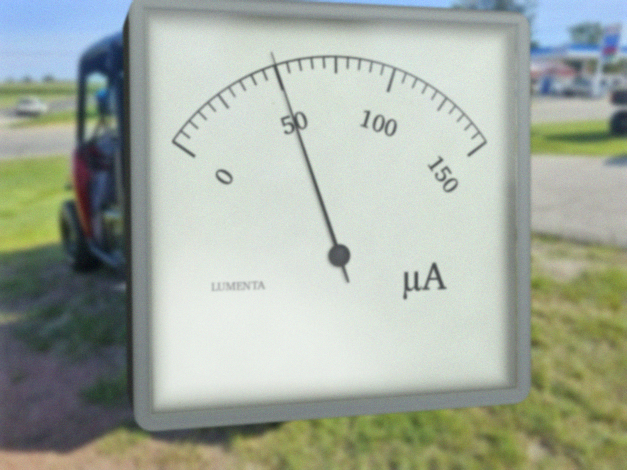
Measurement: 50 µA
